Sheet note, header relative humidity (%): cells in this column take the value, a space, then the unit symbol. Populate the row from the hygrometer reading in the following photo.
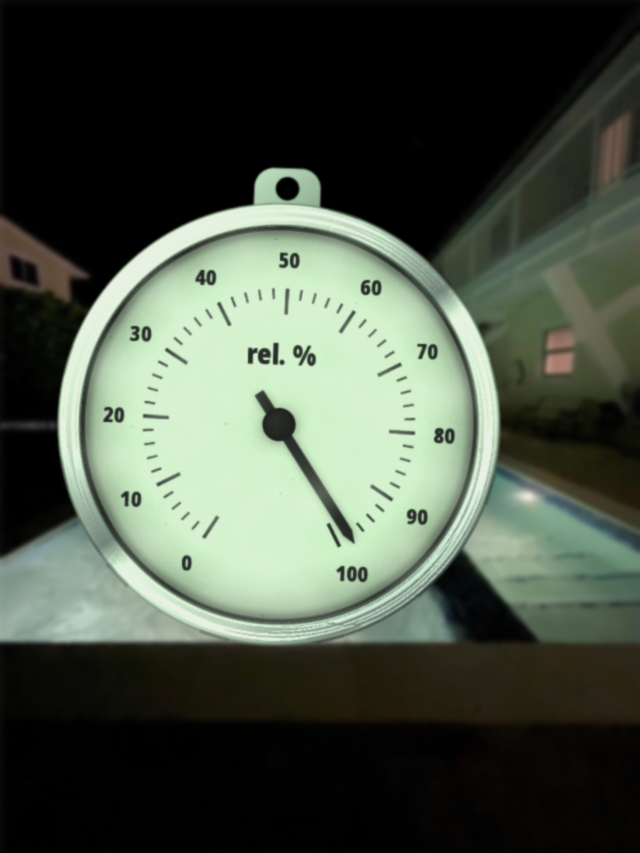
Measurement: 98 %
